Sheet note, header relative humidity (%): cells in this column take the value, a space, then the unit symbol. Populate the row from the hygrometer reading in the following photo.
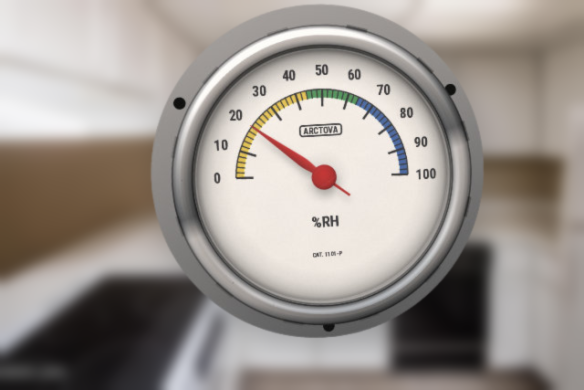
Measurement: 20 %
